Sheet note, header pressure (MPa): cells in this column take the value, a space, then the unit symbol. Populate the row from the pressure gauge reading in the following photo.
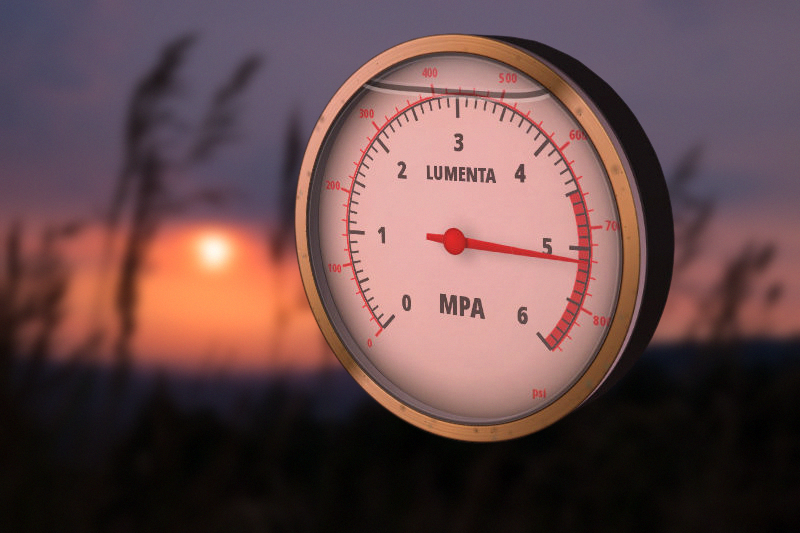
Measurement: 5.1 MPa
